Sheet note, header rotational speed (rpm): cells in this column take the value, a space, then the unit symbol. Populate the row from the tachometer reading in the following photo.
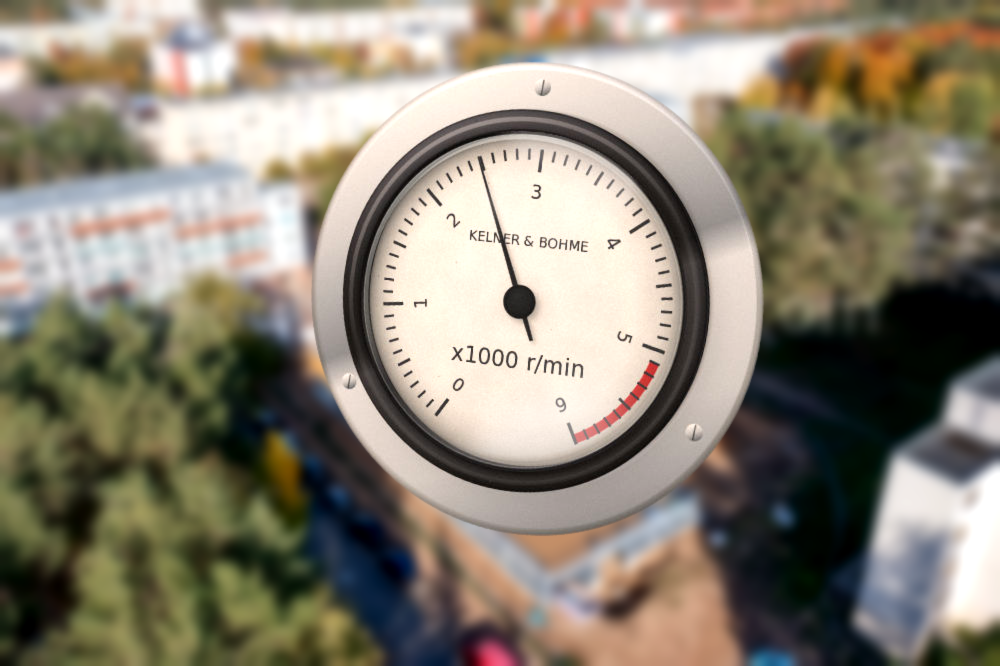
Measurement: 2500 rpm
